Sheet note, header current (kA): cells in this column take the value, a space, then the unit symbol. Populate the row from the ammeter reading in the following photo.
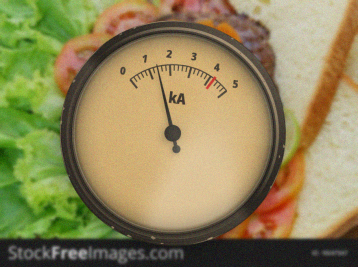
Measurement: 1.4 kA
